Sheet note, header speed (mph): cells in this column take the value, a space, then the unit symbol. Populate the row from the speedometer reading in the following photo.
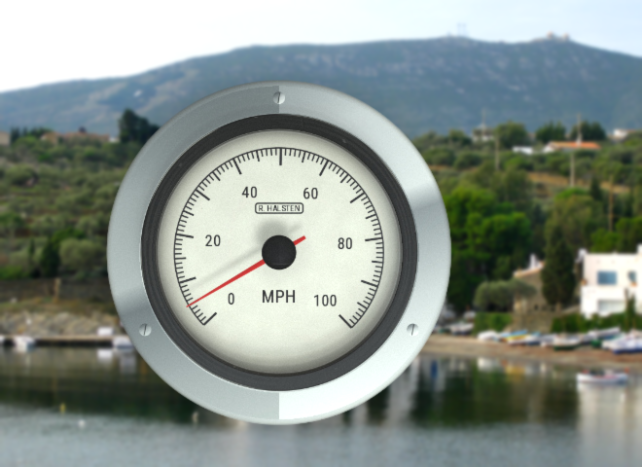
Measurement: 5 mph
